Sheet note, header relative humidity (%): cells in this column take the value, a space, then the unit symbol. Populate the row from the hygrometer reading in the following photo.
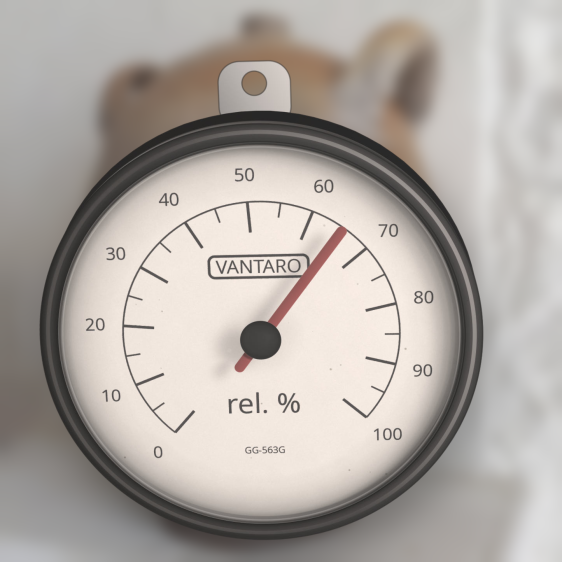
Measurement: 65 %
